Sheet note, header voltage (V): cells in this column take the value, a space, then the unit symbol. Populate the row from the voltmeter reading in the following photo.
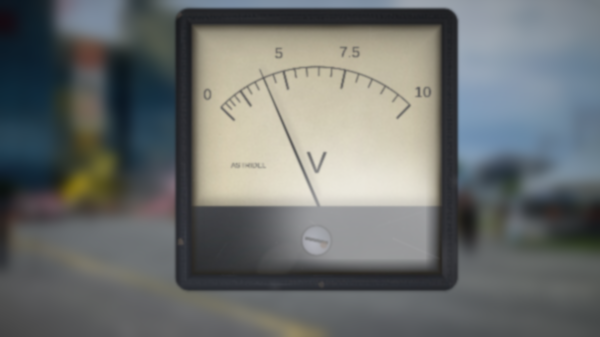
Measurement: 4 V
